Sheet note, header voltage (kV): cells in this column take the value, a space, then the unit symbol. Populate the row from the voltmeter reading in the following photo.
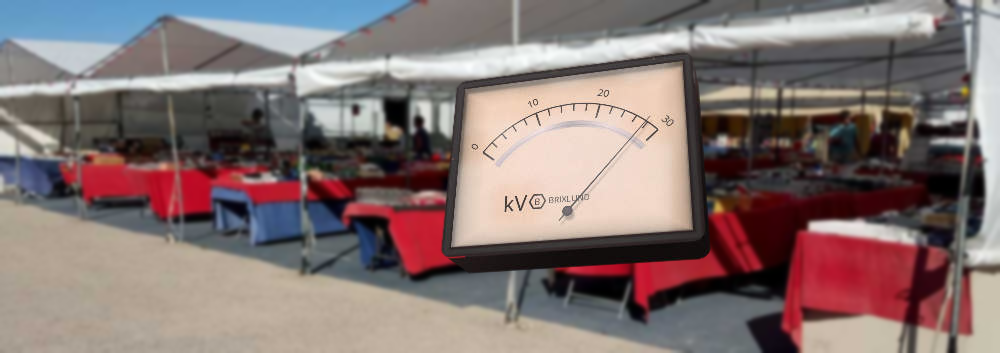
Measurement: 28 kV
